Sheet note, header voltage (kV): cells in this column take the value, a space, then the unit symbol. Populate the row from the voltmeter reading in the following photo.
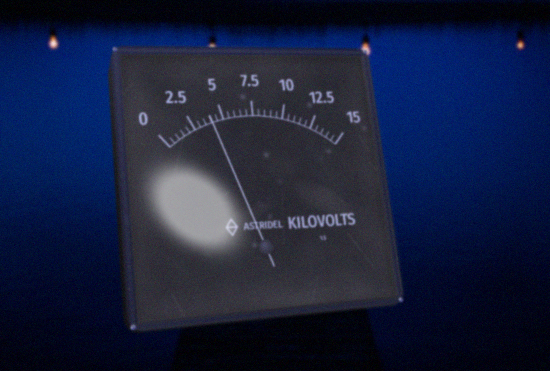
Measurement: 4 kV
